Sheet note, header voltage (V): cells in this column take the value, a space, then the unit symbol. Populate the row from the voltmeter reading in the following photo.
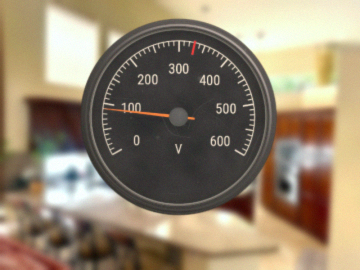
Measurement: 90 V
